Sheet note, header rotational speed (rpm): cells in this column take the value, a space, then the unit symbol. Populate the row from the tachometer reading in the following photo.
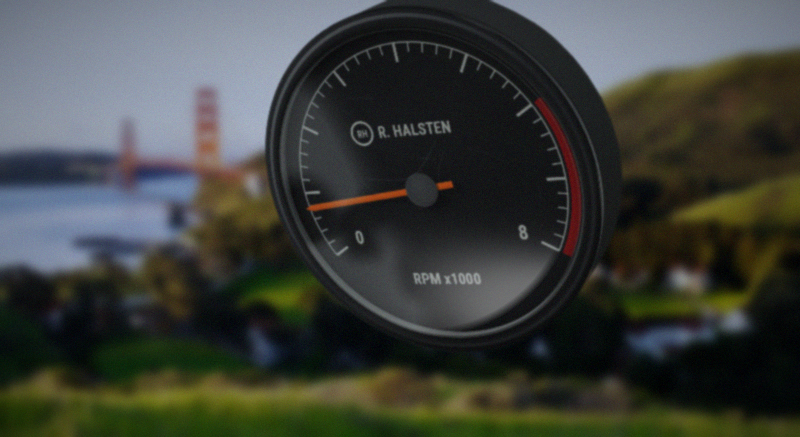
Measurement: 800 rpm
